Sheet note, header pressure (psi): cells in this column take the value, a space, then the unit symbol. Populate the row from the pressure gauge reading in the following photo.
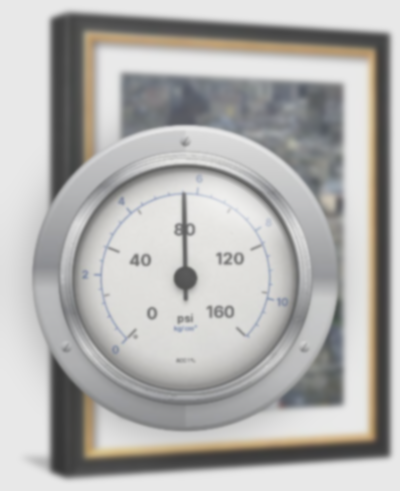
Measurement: 80 psi
